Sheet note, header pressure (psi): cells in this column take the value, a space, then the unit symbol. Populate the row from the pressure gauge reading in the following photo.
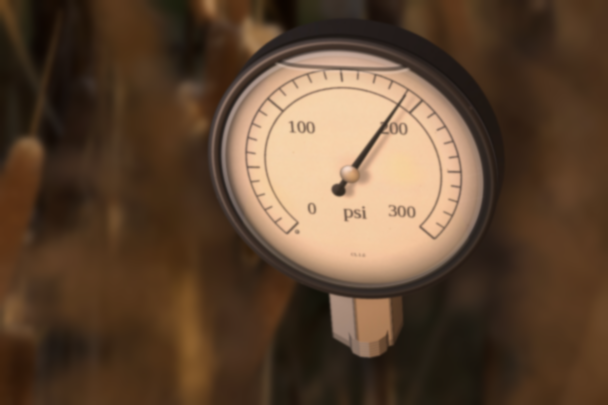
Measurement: 190 psi
